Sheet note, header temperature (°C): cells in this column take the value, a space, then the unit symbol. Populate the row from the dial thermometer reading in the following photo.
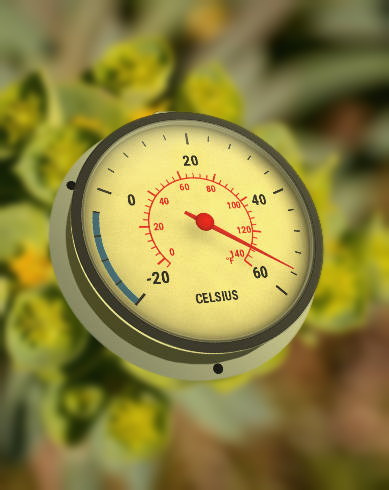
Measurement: 56 °C
